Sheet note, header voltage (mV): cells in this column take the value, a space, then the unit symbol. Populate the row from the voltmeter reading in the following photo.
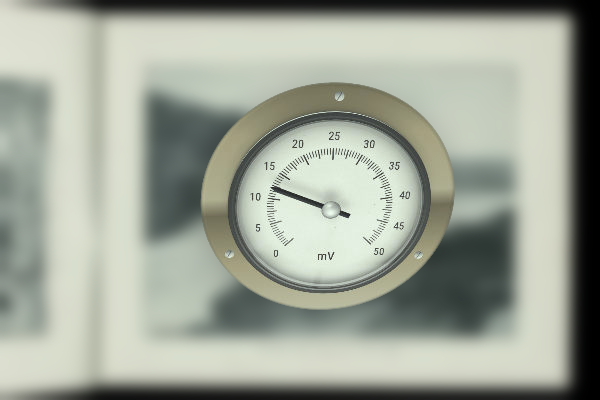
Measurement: 12.5 mV
